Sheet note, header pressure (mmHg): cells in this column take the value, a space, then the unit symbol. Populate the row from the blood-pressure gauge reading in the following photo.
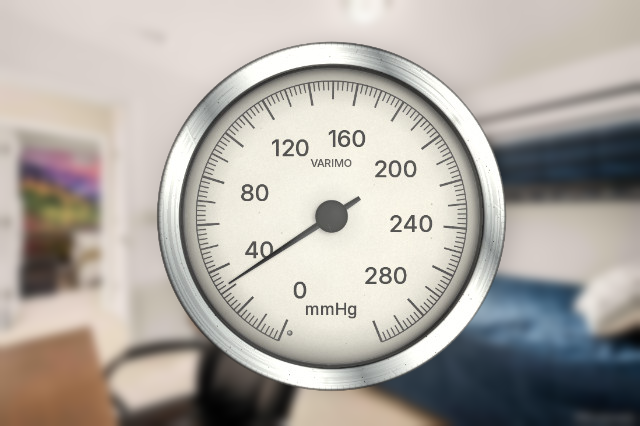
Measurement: 32 mmHg
